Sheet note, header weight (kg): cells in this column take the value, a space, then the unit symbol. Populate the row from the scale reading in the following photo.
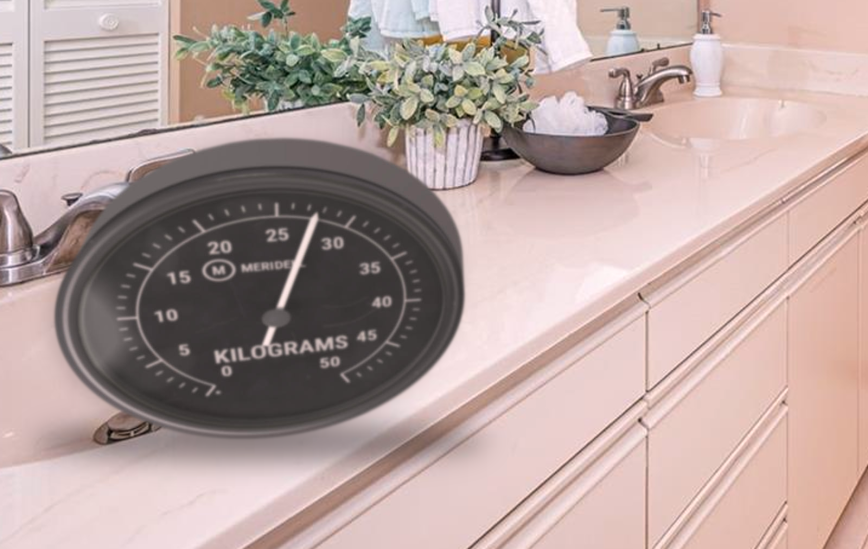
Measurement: 27.5 kg
